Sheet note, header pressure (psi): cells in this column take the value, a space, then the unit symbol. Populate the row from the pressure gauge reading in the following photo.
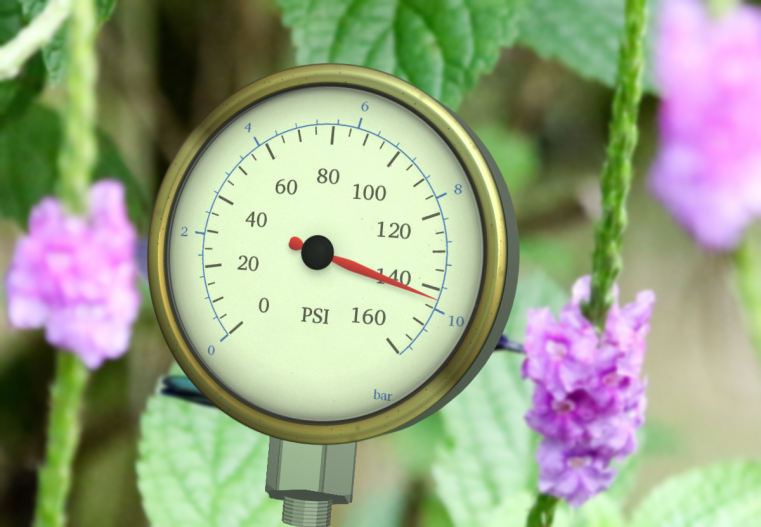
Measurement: 142.5 psi
